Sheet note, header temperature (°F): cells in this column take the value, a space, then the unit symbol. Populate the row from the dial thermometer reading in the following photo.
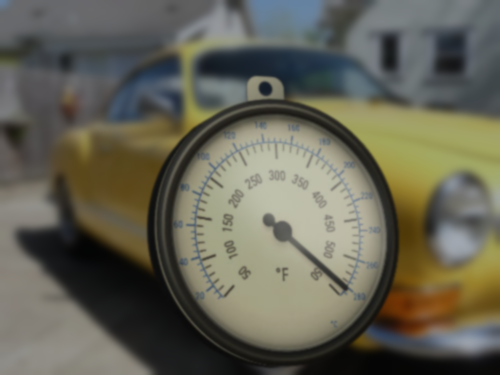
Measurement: 540 °F
